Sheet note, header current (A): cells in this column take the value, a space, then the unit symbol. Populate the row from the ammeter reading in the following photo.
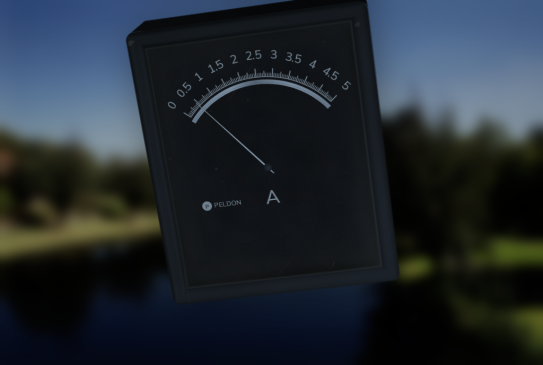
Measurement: 0.5 A
